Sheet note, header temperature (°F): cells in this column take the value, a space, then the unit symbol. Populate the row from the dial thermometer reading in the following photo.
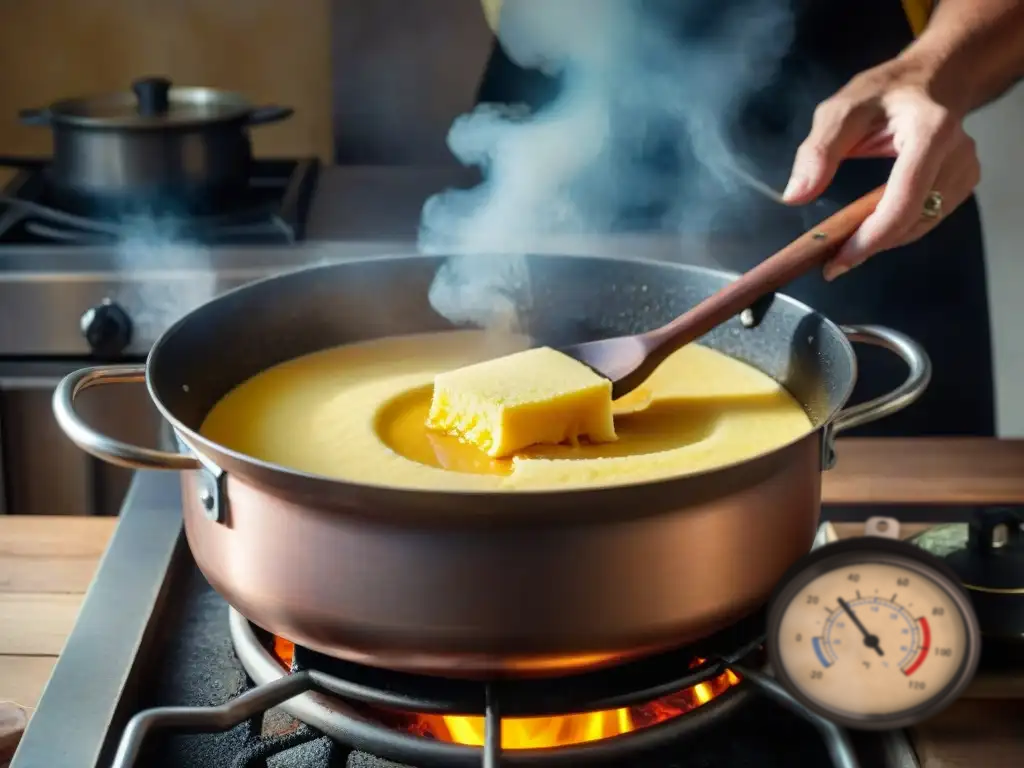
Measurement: 30 °F
